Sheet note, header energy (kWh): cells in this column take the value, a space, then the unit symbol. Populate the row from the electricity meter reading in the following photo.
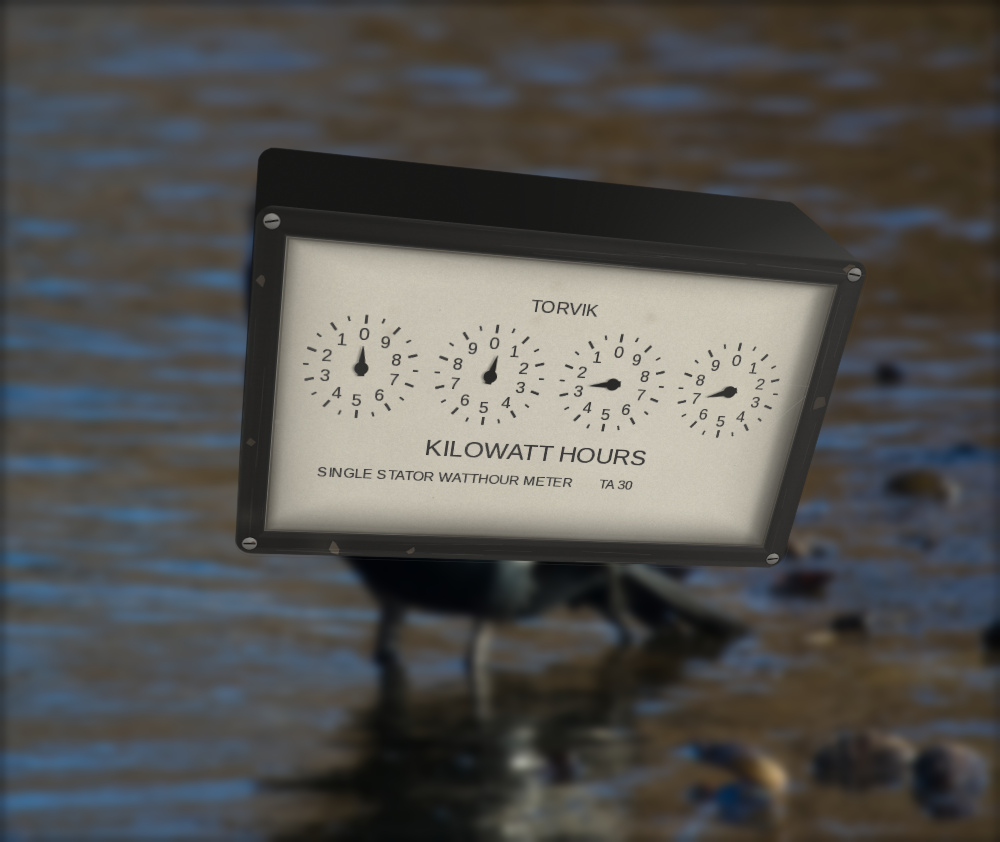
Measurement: 27 kWh
